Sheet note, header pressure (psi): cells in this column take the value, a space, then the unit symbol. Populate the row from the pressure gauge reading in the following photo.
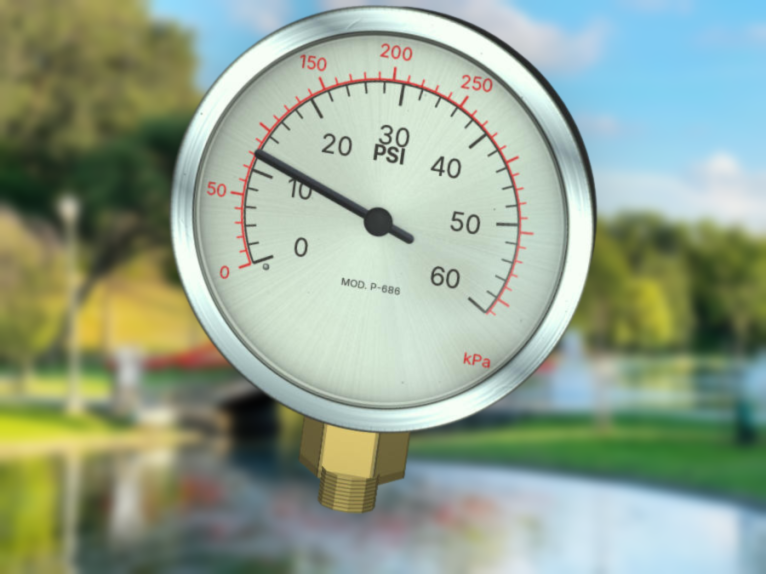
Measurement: 12 psi
